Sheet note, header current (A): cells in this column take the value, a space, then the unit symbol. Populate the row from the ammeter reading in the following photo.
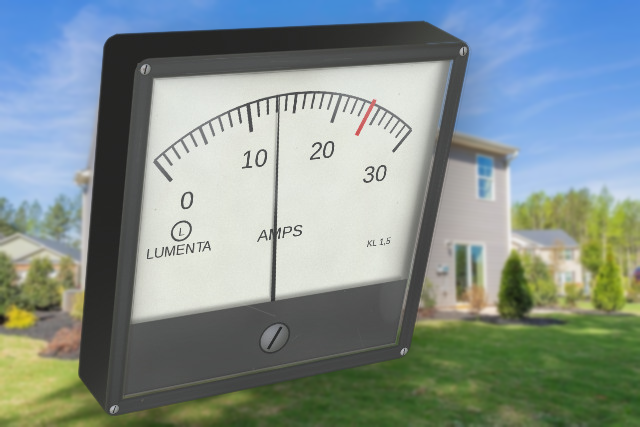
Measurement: 13 A
